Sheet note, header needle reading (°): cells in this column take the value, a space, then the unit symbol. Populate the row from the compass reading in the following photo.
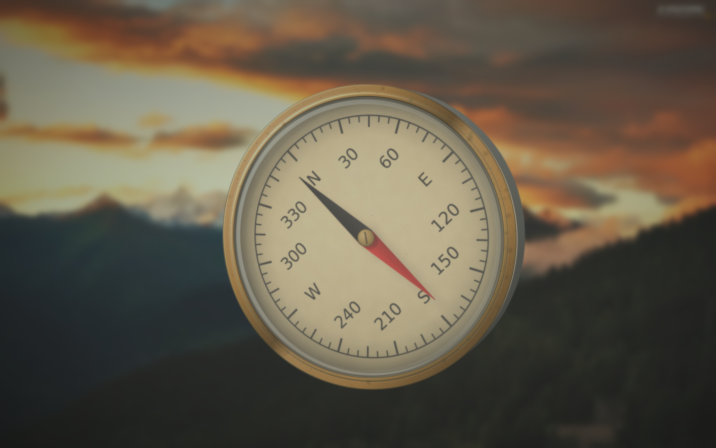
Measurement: 175 °
